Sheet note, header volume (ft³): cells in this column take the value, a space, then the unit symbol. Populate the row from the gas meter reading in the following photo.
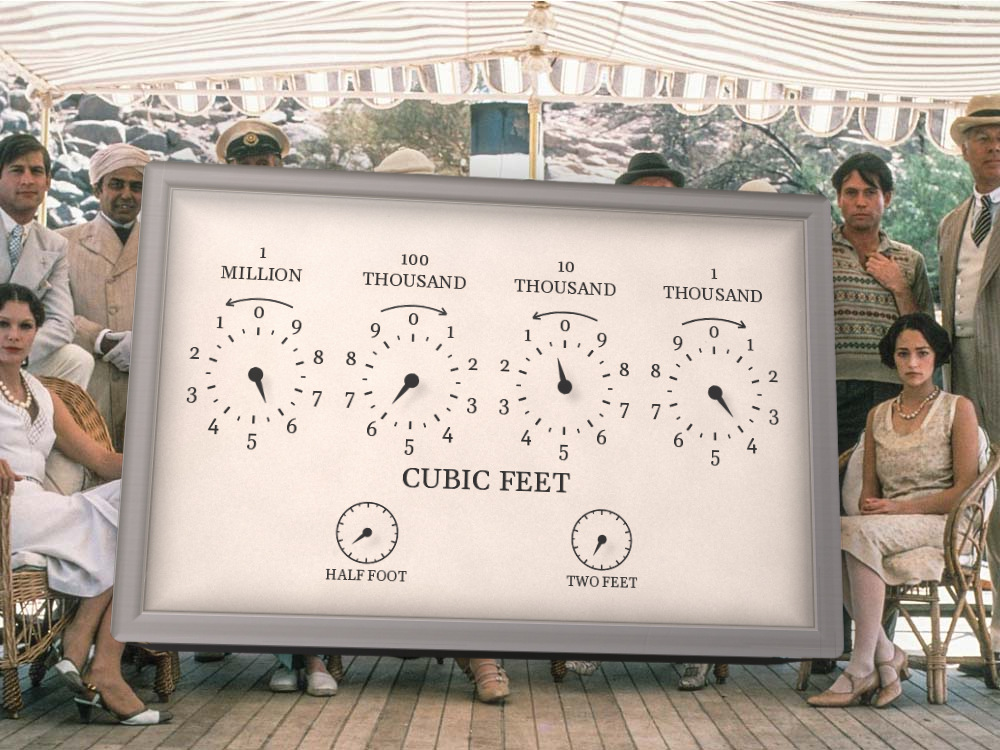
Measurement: 560400 ft³
